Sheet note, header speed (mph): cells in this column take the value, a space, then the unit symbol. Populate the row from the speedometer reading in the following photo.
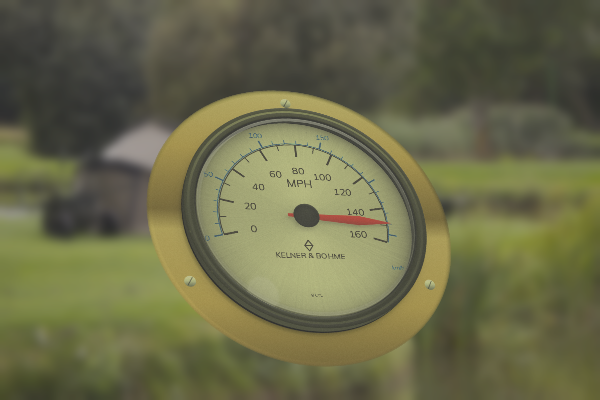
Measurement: 150 mph
